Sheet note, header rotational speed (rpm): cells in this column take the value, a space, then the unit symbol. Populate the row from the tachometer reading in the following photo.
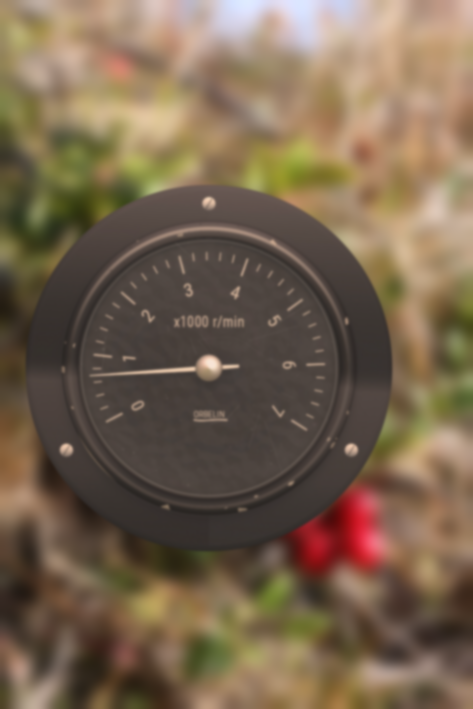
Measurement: 700 rpm
